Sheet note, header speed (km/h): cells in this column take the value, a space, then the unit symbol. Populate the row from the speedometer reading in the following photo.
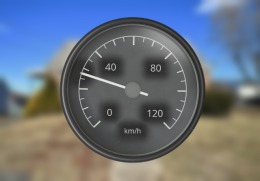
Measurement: 27.5 km/h
